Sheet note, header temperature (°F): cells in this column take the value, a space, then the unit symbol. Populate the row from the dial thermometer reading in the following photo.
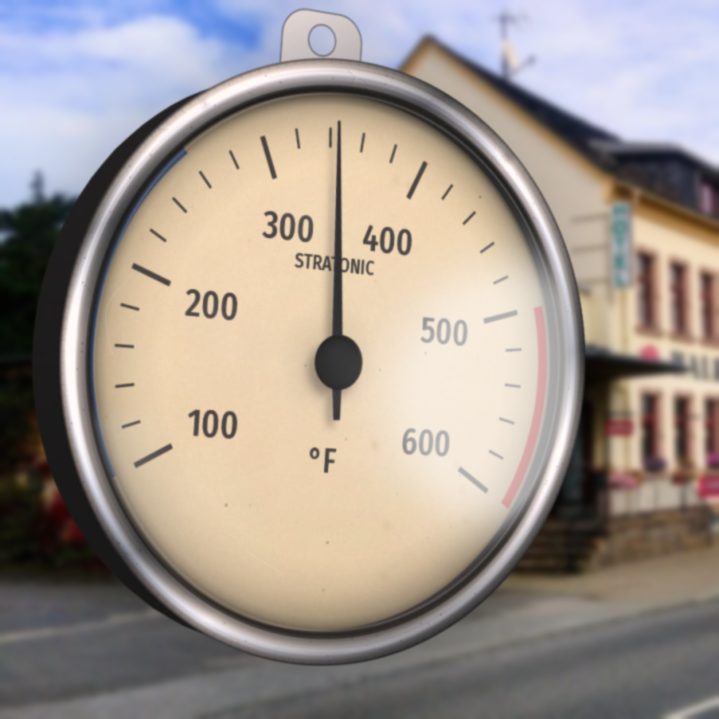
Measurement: 340 °F
